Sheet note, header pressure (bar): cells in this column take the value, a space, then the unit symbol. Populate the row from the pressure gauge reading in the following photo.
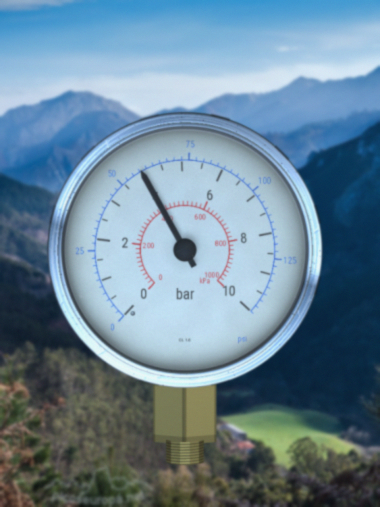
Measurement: 4 bar
